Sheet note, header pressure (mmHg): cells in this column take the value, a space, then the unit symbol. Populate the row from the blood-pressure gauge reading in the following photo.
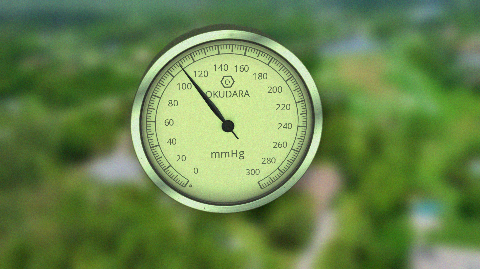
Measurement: 110 mmHg
